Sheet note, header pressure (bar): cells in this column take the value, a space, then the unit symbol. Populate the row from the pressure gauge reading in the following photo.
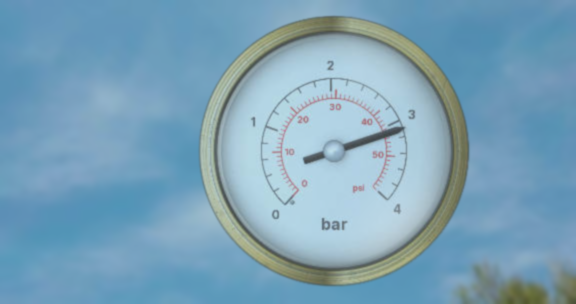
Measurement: 3.1 bar
